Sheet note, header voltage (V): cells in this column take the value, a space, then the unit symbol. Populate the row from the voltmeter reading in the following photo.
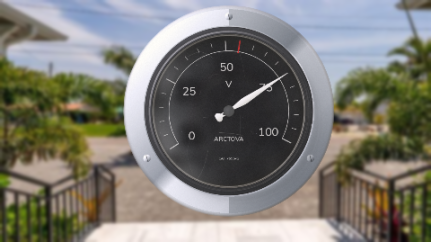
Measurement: 75 V
